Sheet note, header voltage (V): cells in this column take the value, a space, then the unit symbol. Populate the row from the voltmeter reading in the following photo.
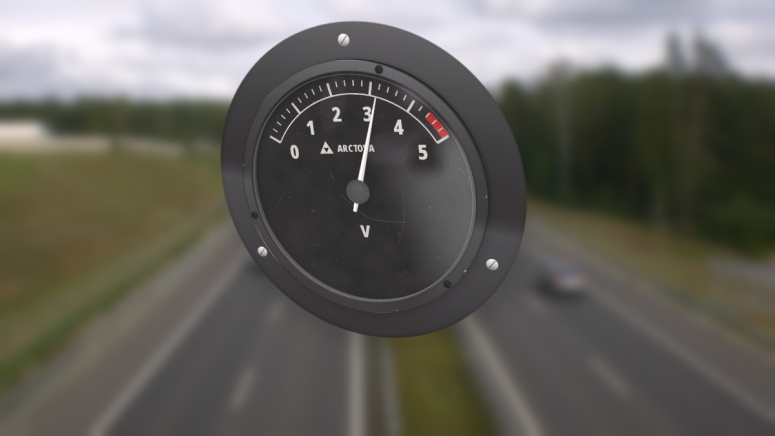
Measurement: 3.2 V
